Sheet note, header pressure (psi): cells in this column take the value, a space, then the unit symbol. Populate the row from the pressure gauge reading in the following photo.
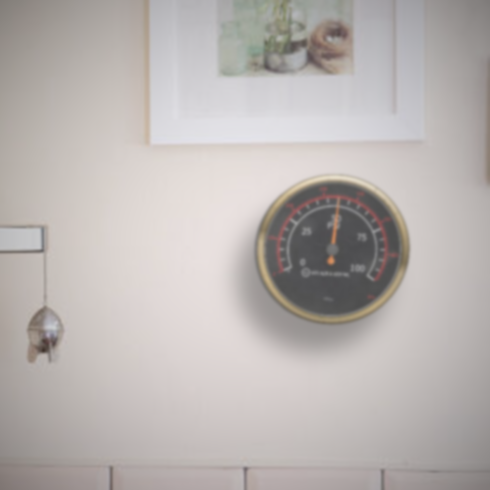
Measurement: 50 psi
